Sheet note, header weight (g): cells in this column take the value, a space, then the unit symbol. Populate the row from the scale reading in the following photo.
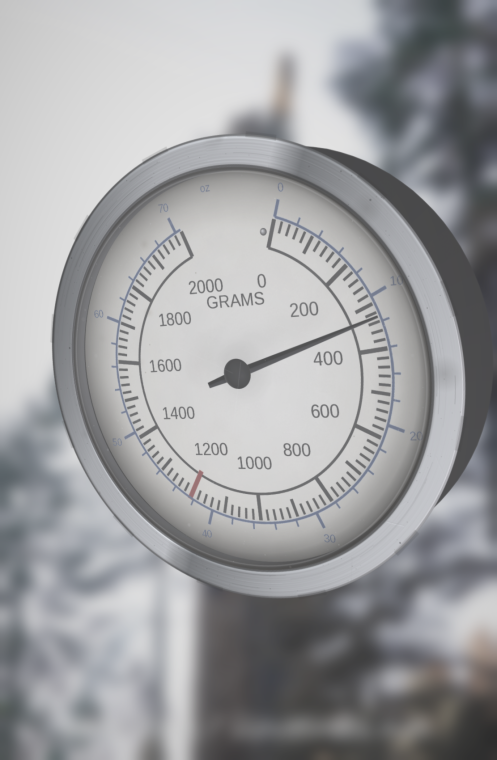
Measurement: 330 g
